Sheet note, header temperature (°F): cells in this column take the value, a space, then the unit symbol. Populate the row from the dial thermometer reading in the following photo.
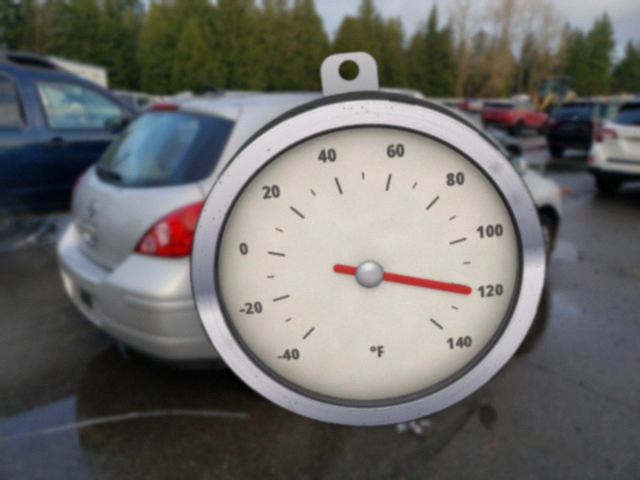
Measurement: 120 °F
